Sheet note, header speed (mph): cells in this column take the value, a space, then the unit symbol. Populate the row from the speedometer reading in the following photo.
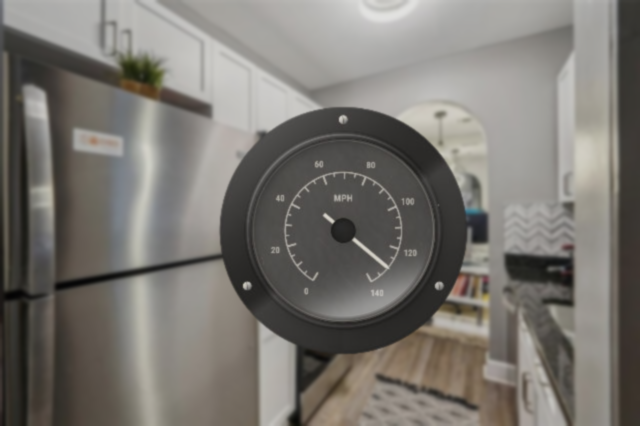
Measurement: 130 mph
